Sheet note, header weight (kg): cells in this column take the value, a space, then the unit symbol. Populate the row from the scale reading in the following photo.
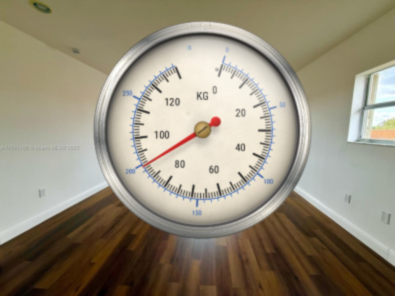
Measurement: 90 kg
